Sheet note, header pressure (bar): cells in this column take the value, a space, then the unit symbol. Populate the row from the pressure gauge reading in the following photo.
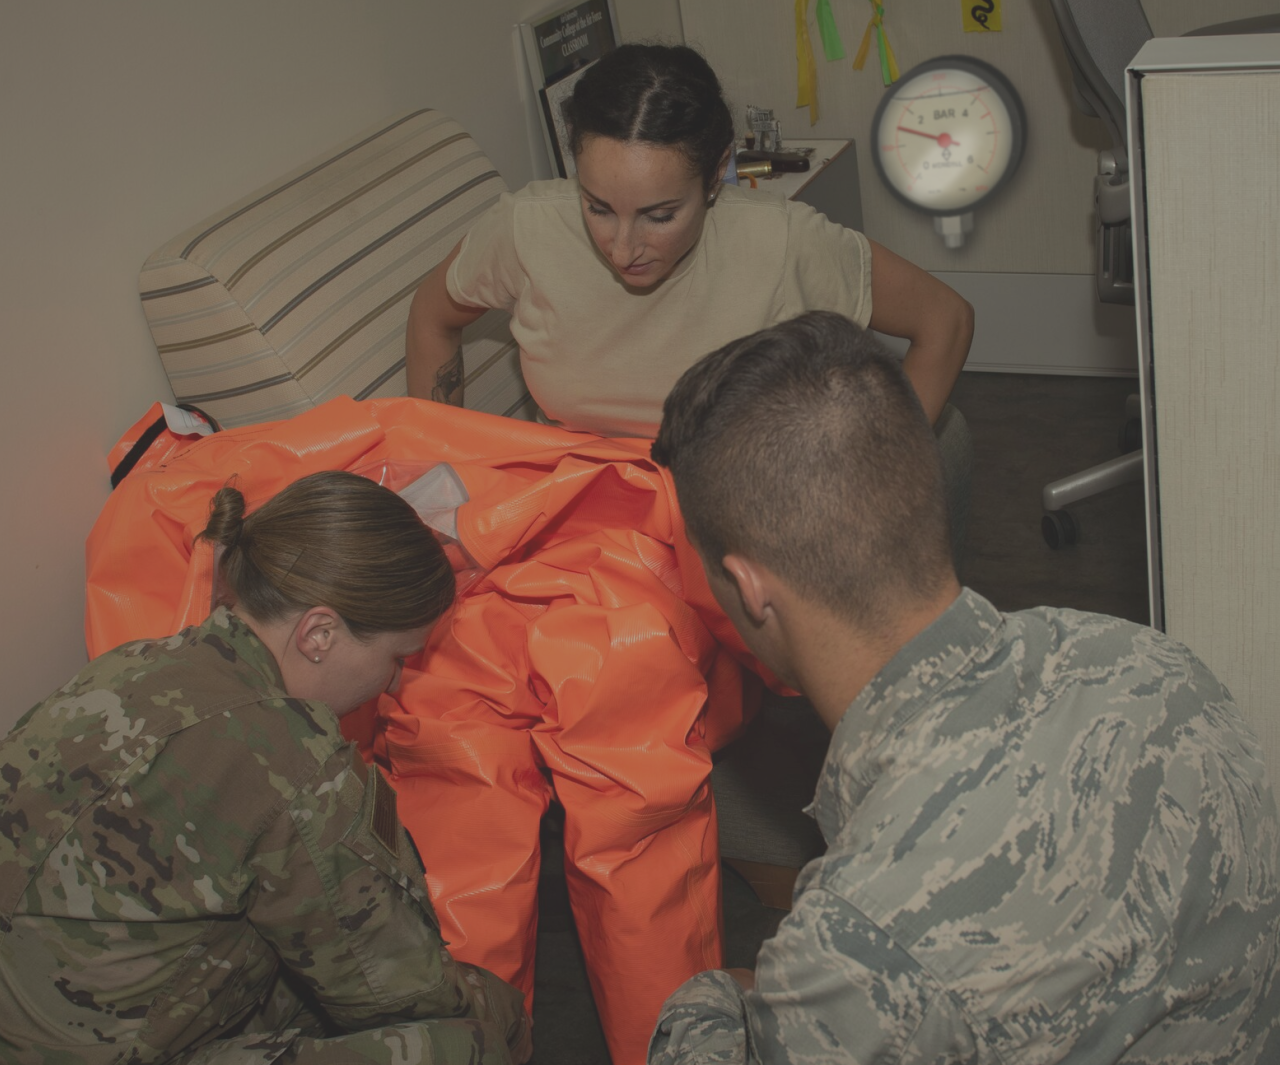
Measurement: 1.5 bar
